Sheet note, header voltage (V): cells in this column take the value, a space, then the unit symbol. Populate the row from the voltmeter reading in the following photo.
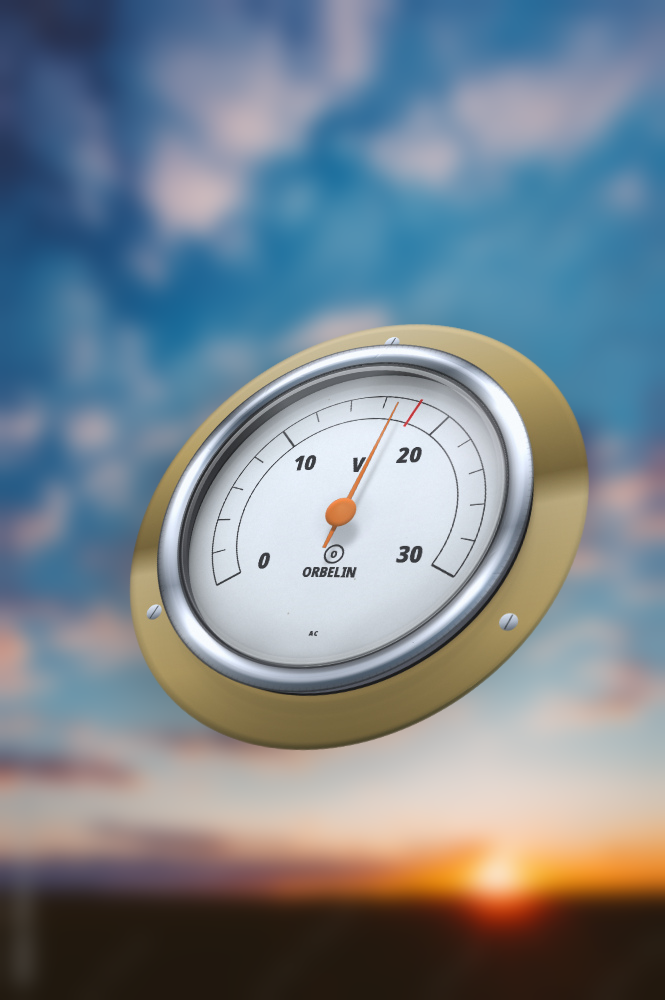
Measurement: 17 V
